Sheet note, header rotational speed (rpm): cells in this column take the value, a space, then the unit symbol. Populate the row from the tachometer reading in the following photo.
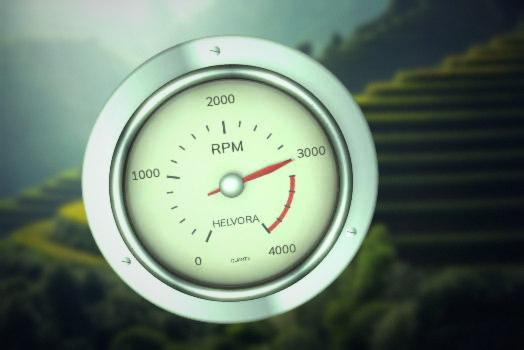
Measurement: 3000 rpm
